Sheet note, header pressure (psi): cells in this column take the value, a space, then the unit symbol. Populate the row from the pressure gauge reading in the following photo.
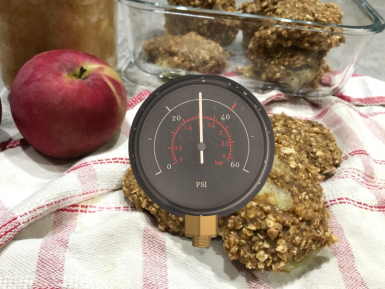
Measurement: 30 psi
